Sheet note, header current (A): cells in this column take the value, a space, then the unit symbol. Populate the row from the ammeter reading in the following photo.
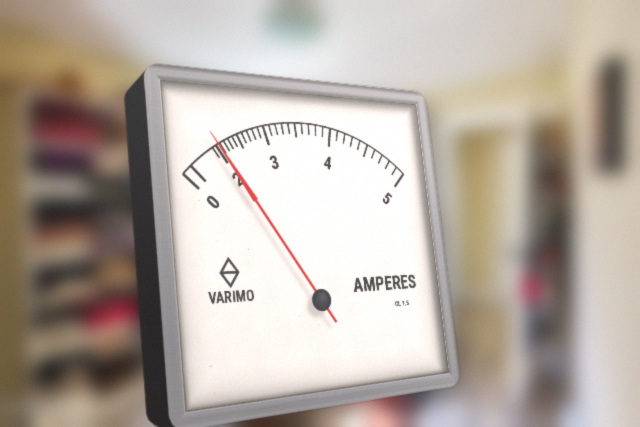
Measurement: 2 A
